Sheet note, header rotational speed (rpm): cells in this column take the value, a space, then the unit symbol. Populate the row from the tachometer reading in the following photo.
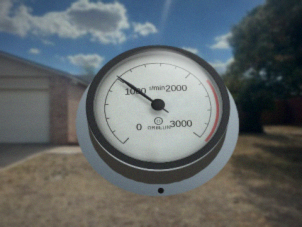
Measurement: 1000 rpm
